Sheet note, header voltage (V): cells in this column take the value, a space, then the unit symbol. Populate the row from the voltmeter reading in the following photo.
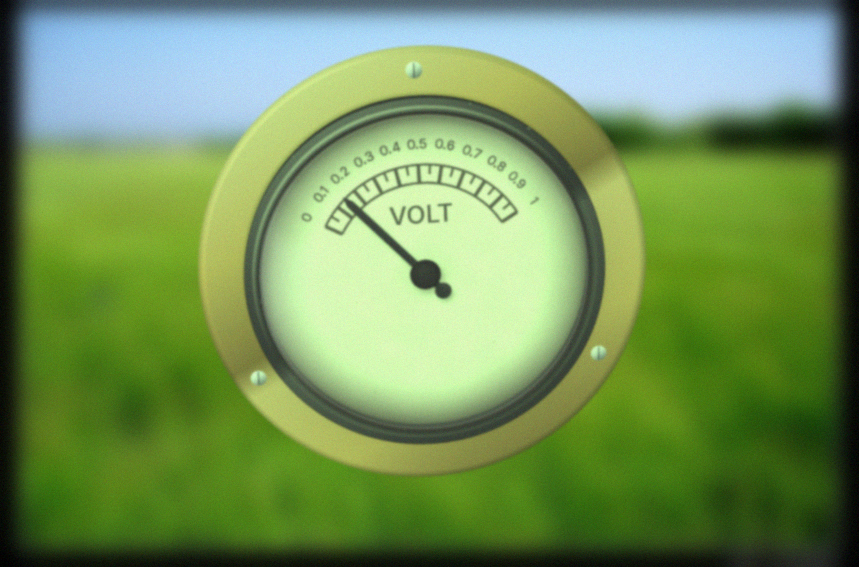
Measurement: 0.15 V
